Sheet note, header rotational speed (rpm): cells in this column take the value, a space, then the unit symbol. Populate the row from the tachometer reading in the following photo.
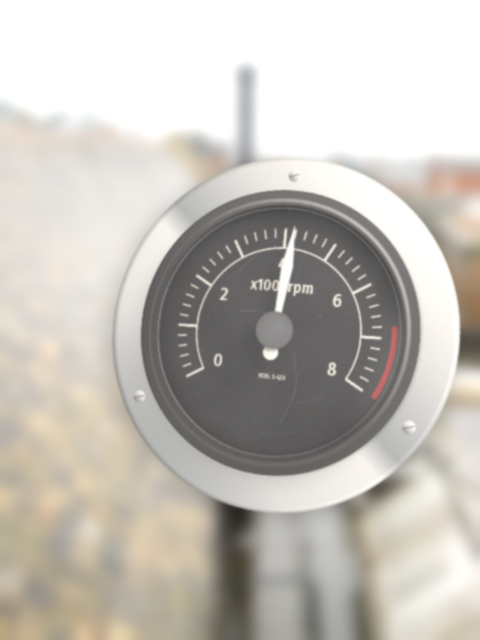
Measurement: 4200 rpm
